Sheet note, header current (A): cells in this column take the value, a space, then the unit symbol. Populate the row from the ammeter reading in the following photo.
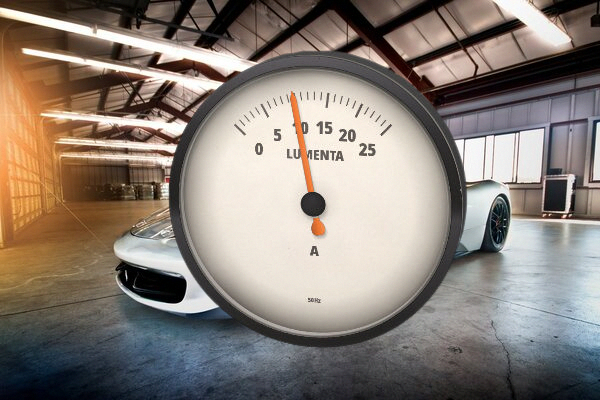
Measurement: 10 A
